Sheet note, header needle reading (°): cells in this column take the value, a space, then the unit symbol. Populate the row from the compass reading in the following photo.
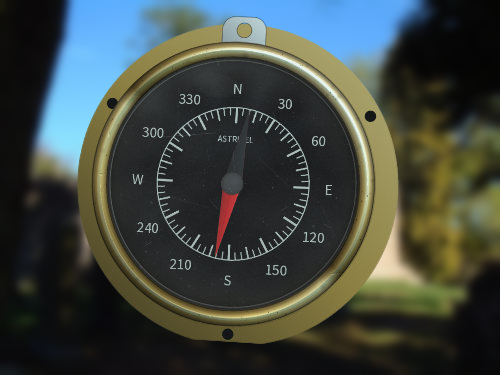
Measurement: 190 °
